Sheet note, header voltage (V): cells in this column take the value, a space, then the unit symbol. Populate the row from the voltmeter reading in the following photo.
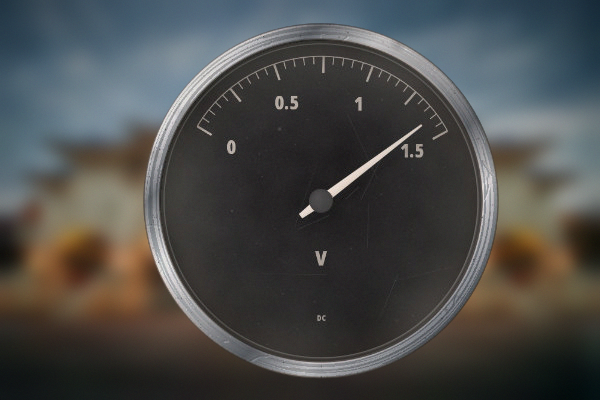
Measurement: 1.4 V
